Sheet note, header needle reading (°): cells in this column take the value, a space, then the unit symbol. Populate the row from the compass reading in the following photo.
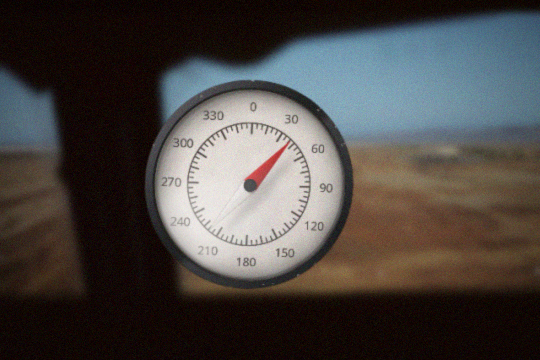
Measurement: 40 °
